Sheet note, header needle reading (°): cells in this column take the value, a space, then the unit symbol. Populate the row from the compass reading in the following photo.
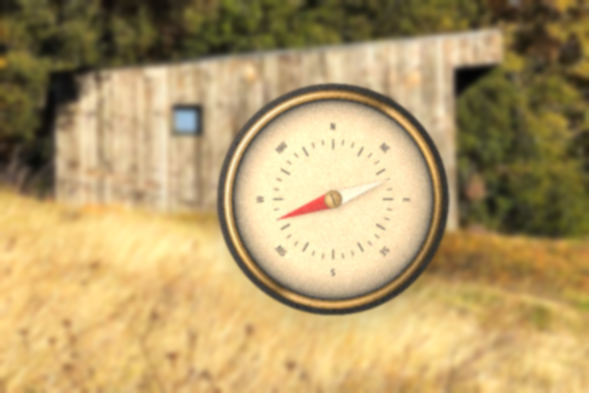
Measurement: 250 °
